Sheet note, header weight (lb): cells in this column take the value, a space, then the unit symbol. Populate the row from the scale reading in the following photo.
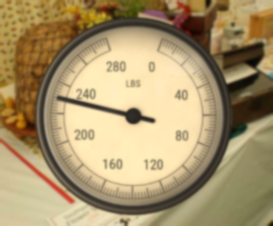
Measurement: 230 lb
